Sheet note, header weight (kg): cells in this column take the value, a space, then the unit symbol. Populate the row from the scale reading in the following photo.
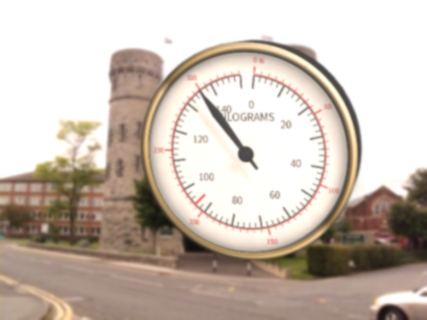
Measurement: 136 kg
